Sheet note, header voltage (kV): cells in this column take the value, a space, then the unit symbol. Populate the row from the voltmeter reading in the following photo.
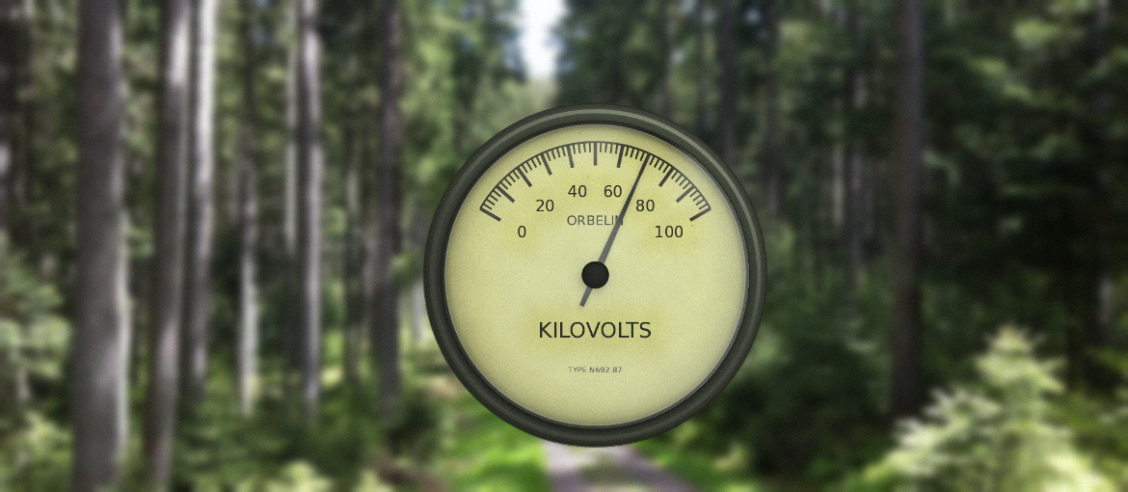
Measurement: 70 kV
